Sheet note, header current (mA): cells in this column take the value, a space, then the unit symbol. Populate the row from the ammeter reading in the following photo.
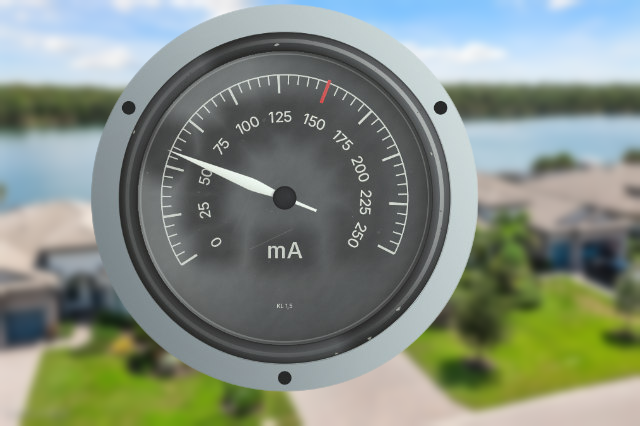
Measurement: 57.5 mA
